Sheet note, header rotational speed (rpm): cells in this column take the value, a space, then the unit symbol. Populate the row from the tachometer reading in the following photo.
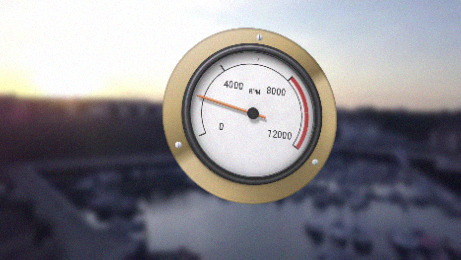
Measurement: 2000 rpm
